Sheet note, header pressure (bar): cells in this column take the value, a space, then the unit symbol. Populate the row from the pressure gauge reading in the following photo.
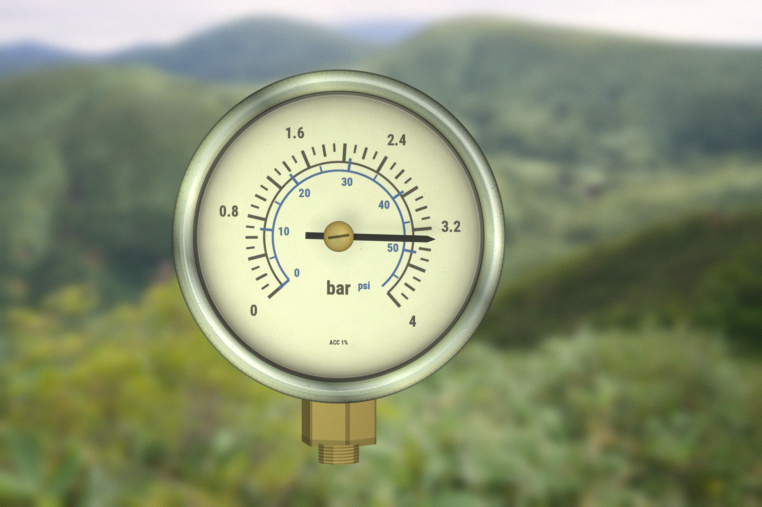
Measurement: 3.3 bar
